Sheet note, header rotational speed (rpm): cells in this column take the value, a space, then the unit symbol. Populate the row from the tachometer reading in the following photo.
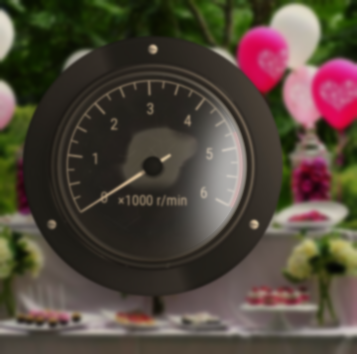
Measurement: 0 rpm
